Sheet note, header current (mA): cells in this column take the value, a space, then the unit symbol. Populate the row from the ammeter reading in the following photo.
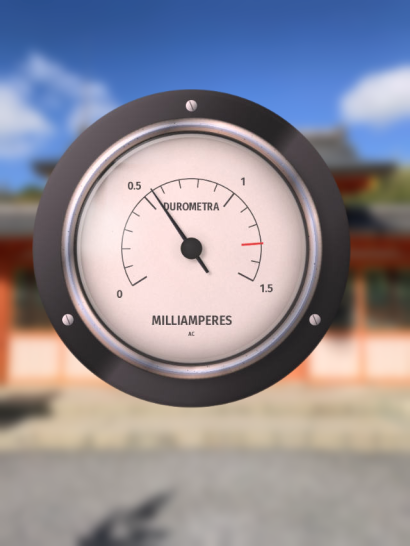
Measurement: 0.55 mA
